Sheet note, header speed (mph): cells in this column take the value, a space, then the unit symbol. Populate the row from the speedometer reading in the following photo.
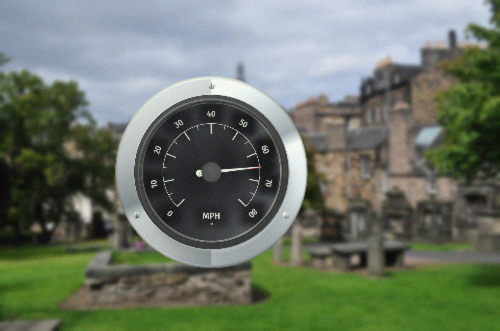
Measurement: 65 mph
